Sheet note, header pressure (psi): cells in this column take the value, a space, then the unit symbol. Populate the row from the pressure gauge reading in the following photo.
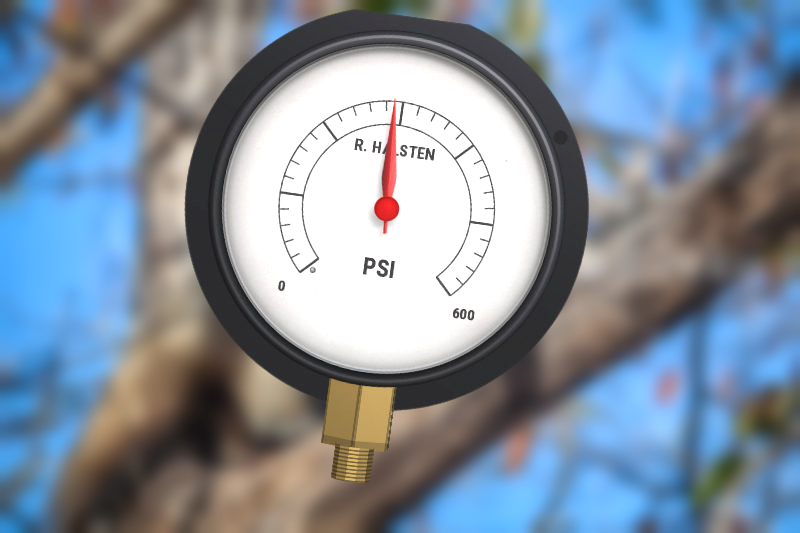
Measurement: 290 psi
